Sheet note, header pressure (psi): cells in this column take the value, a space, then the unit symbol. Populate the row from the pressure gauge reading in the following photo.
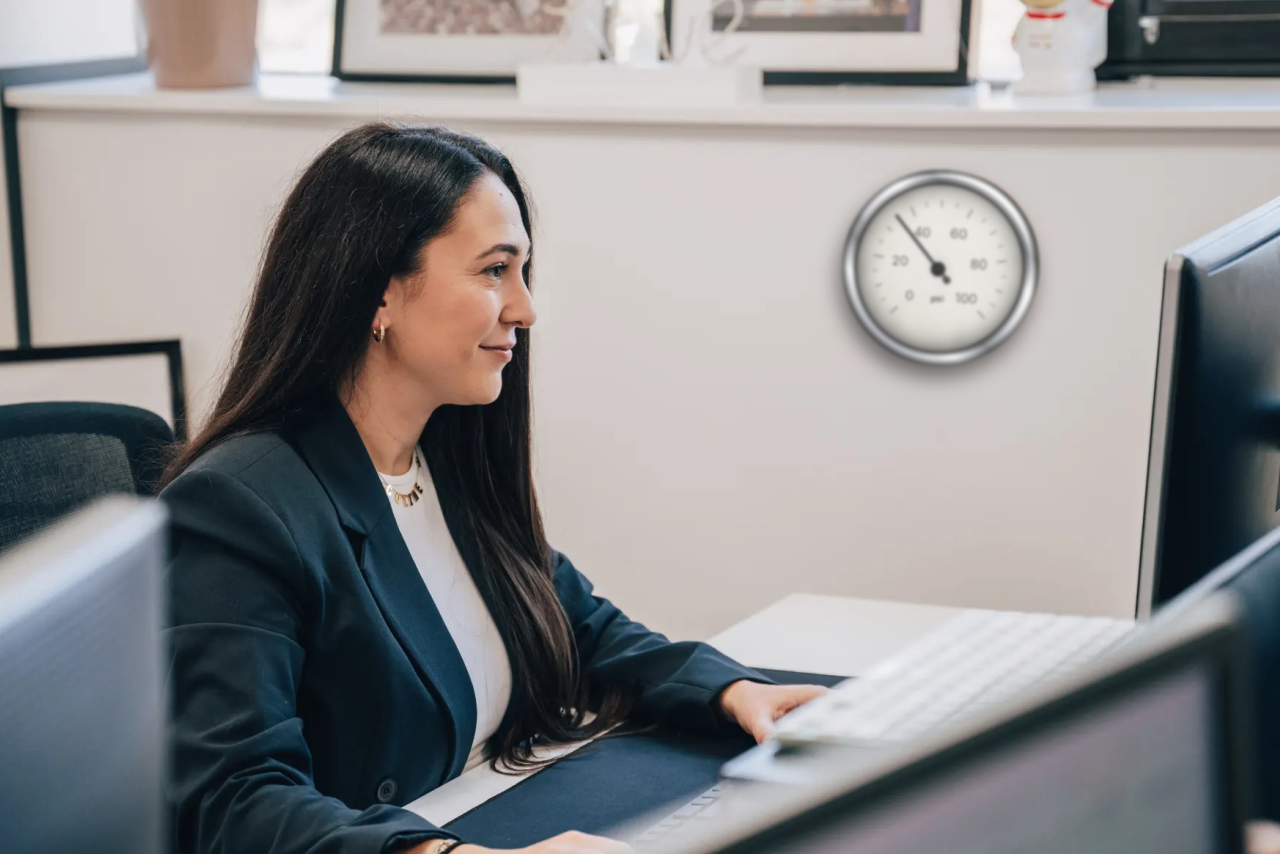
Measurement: 35 psi
